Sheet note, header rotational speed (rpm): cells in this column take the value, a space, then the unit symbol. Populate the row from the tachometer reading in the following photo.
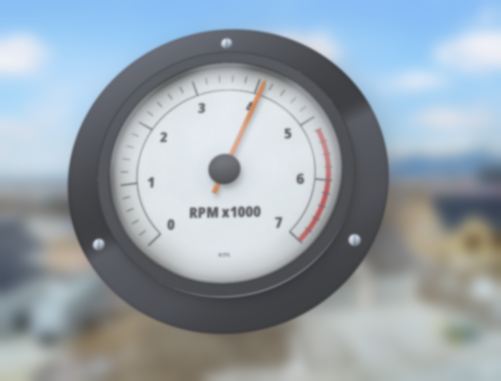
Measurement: 4100 rpm
